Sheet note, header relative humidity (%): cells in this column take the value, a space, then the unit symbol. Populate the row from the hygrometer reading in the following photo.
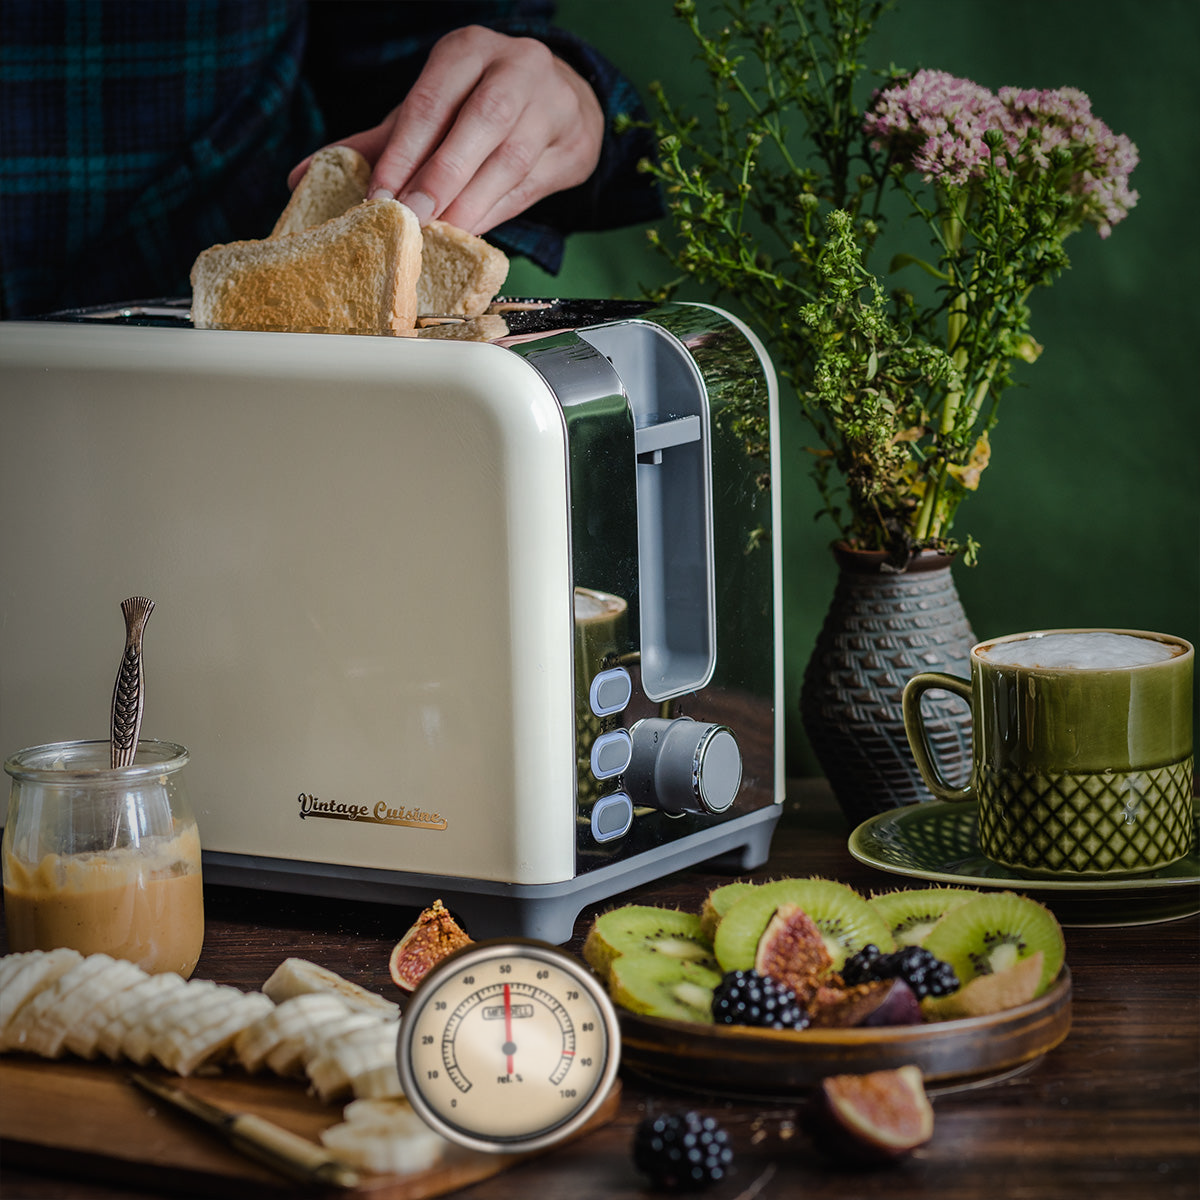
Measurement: 50 %
